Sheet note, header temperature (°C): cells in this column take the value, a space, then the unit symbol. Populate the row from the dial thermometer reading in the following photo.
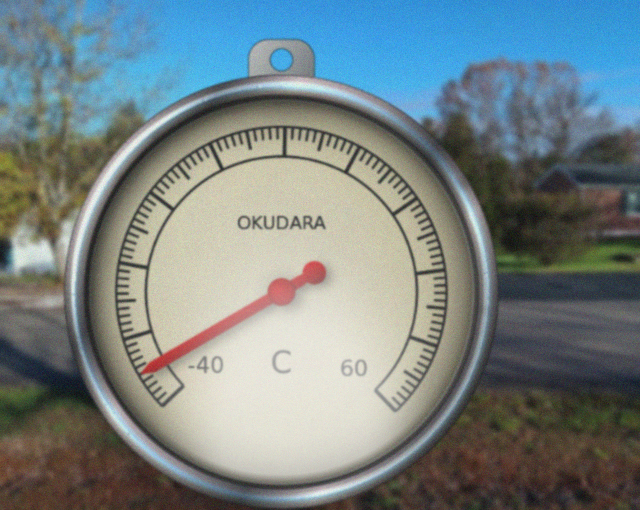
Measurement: -35 °C
